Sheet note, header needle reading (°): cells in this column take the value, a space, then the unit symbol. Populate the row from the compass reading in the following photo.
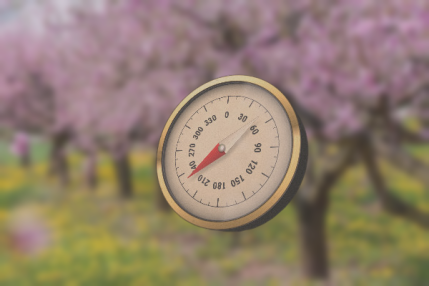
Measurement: 230 °
